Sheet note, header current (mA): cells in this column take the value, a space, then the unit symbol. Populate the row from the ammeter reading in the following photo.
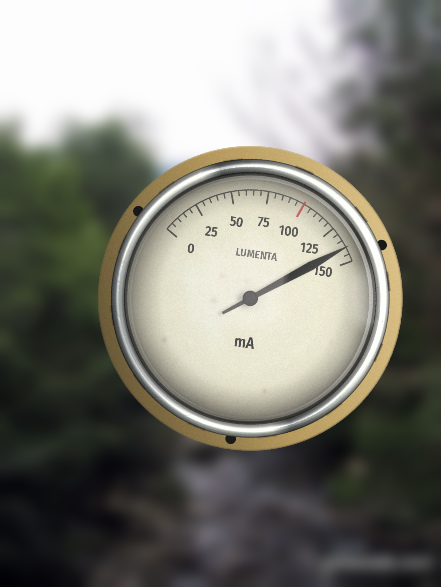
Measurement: 140 mA
